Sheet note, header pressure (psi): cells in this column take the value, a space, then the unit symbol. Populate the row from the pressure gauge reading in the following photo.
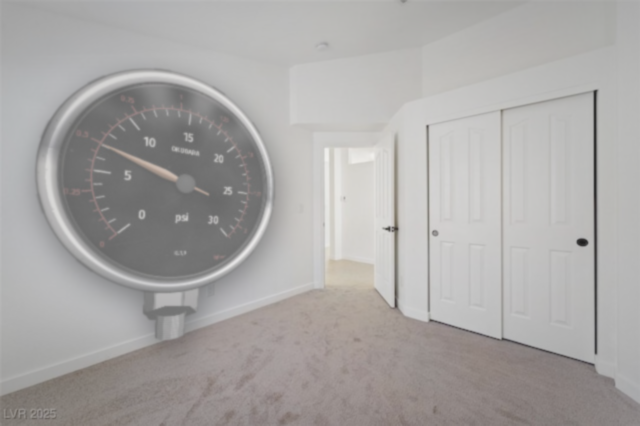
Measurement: 7 psi
